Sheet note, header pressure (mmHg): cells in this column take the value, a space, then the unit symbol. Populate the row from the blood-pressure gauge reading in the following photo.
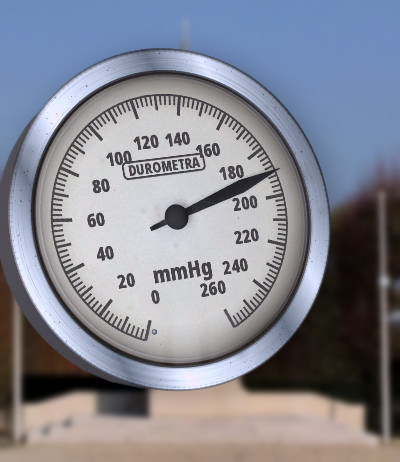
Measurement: 190 mmHg
